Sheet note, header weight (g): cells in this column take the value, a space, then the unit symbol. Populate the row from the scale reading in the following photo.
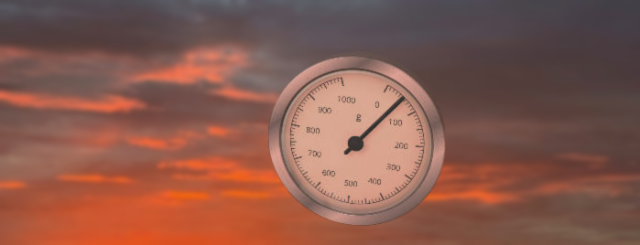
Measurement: 50 g
